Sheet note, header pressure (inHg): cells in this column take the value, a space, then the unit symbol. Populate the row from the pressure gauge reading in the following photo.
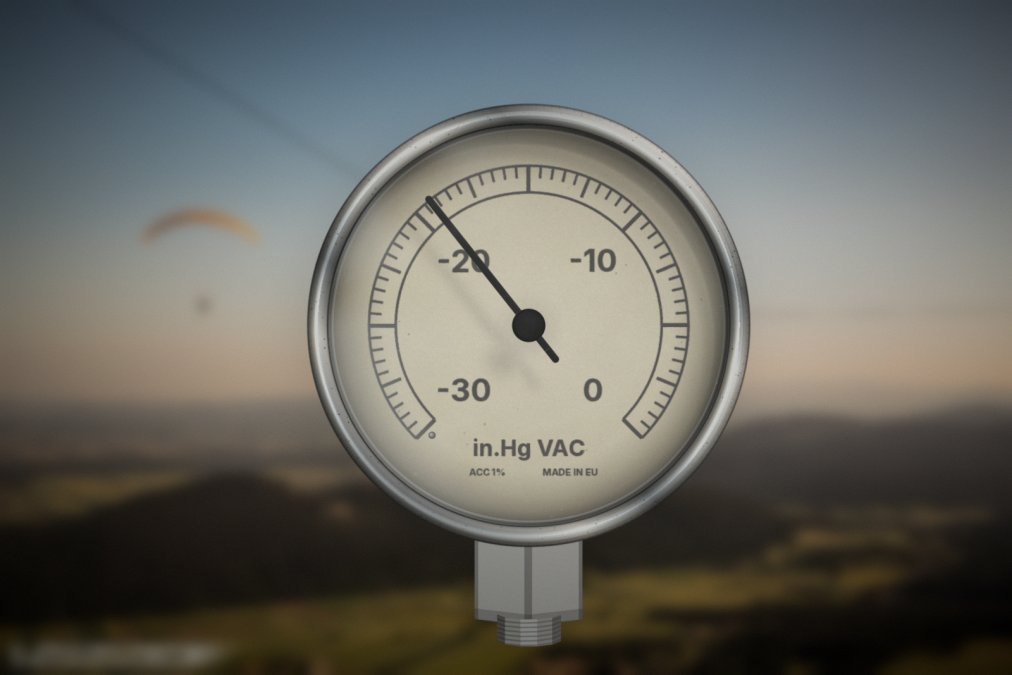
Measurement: -19.25 inHg
